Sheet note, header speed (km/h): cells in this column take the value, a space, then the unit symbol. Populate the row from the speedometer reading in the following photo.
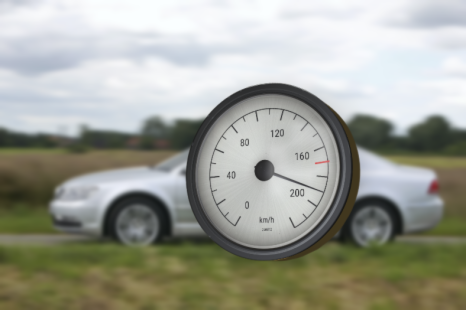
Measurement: 190 km/h
